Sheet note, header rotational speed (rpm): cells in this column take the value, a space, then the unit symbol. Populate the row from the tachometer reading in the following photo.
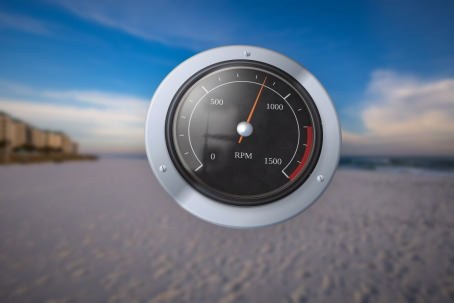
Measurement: 850 rpm
